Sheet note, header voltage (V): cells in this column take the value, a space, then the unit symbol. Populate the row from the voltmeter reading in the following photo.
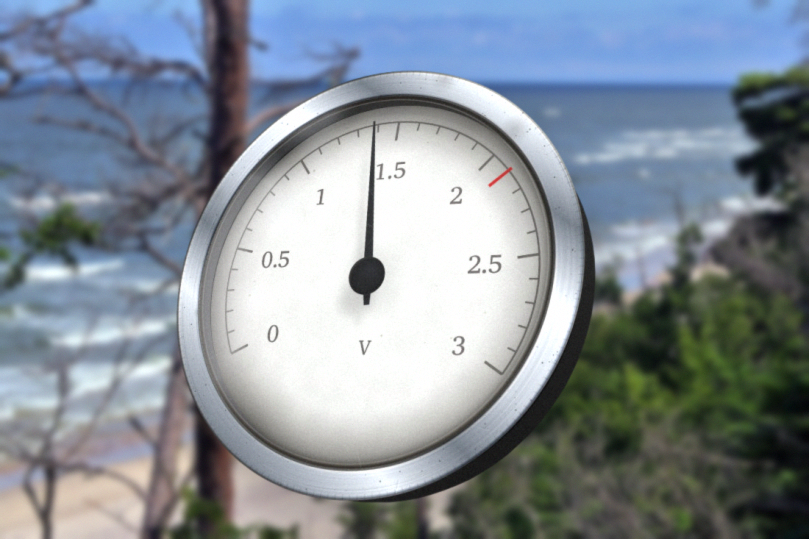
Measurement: 1.4 V
